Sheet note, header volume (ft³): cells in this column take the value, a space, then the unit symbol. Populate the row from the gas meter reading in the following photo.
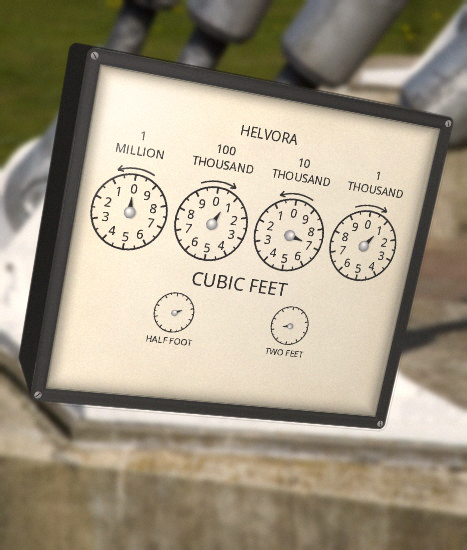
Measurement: 7100 ft³
